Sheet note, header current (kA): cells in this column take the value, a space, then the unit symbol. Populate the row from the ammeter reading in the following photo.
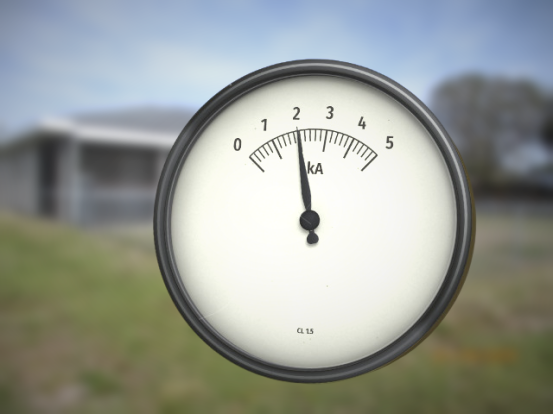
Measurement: 2 kA
